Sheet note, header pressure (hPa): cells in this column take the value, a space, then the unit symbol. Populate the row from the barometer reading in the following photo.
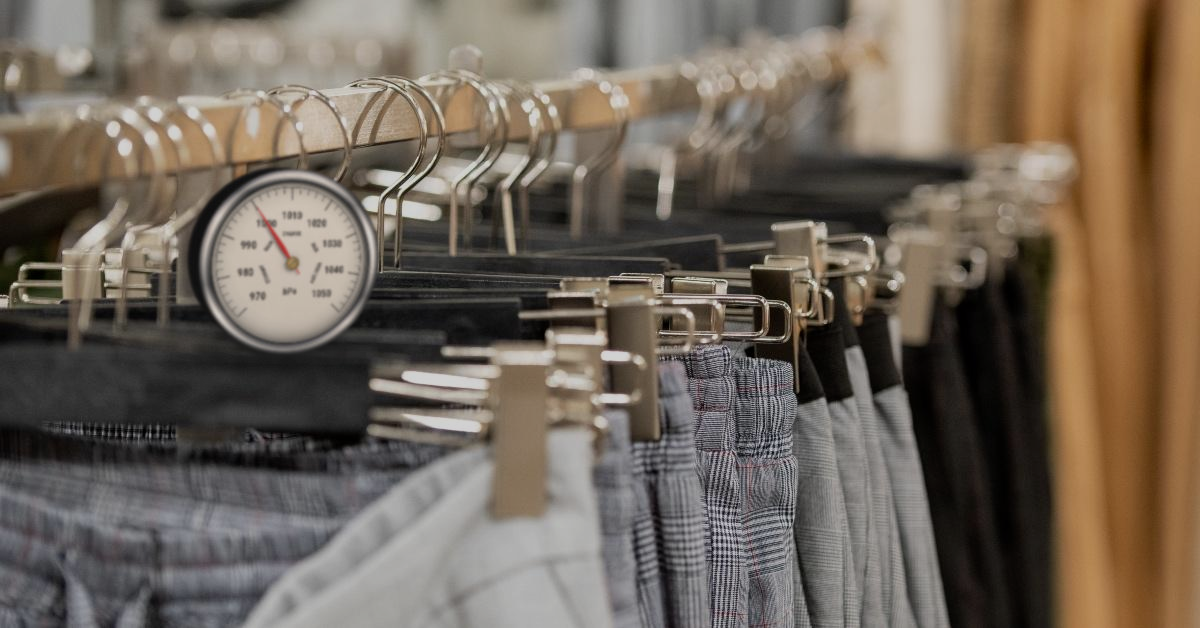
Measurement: 1000 hPa
